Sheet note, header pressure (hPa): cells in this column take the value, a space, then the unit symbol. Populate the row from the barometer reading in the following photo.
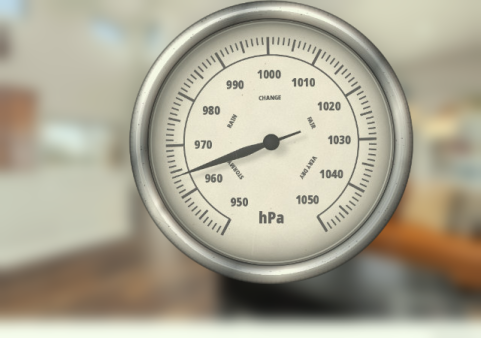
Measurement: 964 hPa
